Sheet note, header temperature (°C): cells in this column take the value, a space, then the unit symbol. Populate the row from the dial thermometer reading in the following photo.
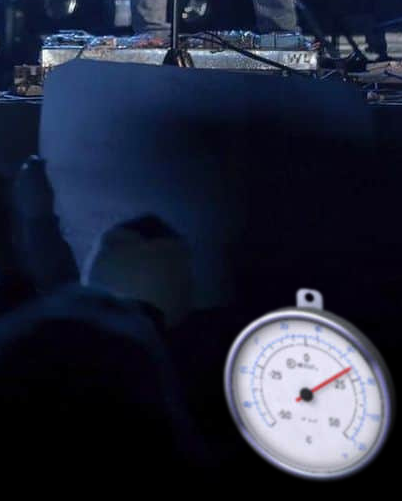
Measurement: 20 °C
